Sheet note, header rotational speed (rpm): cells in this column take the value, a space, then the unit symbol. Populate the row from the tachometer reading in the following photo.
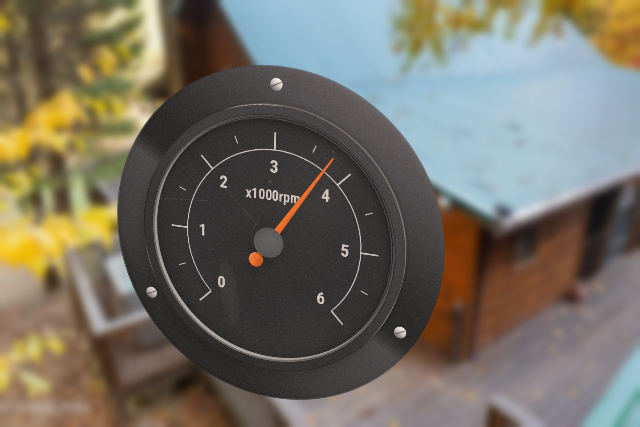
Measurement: 3750 rpm
